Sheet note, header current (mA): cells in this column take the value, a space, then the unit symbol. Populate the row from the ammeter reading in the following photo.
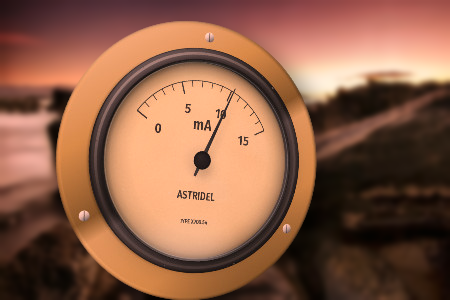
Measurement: 10 mA
